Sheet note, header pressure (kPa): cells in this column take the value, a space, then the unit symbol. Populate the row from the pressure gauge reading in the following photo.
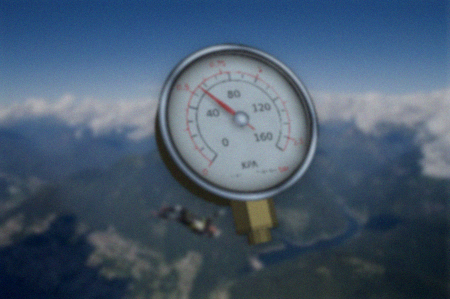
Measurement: 55 kPa
